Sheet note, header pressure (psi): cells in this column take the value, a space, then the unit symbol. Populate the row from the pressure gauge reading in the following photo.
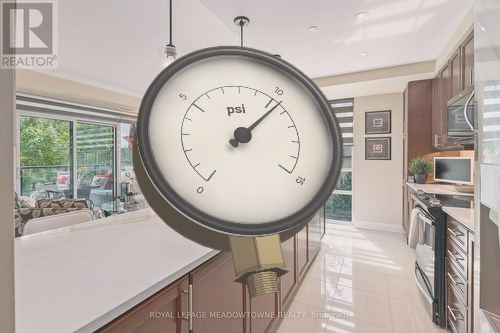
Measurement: 10.5 psi
